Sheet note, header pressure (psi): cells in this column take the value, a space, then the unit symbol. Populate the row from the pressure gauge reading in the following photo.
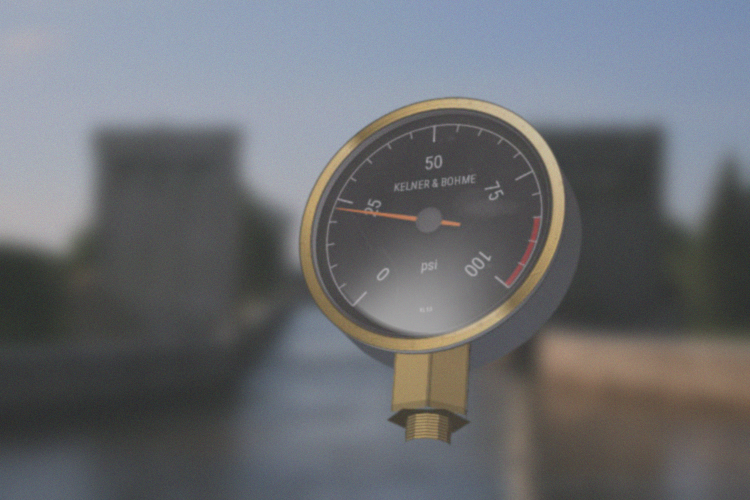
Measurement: 22.5 psi
